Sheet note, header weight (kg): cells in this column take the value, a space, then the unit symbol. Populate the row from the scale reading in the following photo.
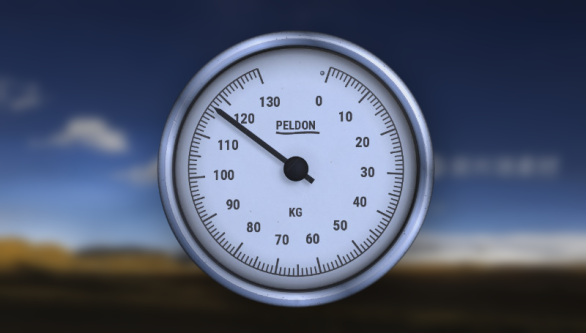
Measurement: 117 kg
